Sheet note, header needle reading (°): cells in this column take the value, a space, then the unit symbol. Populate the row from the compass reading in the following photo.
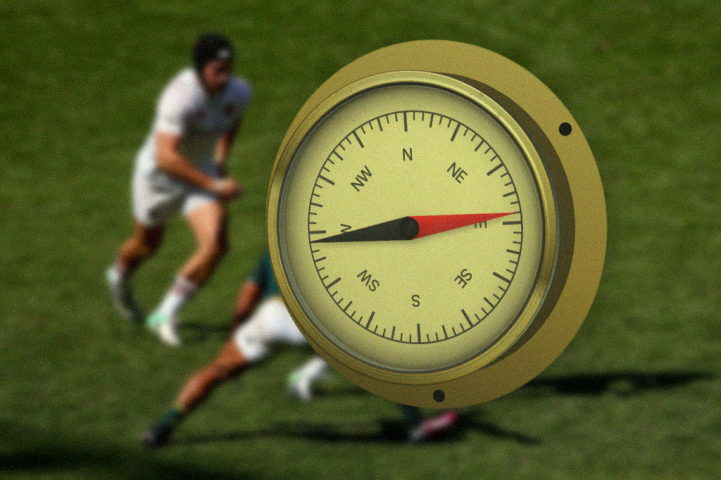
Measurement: 85 °
